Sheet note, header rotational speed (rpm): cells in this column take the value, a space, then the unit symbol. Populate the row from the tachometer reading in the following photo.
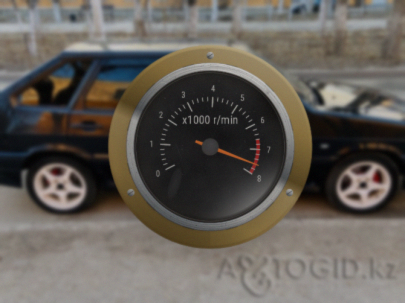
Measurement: 7600 rpm
